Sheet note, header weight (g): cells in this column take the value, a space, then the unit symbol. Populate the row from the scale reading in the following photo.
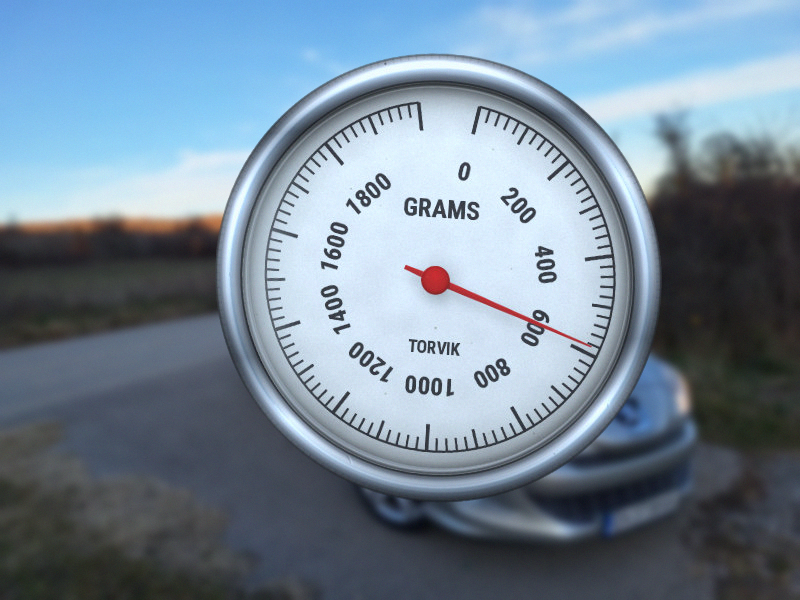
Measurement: 580 g
